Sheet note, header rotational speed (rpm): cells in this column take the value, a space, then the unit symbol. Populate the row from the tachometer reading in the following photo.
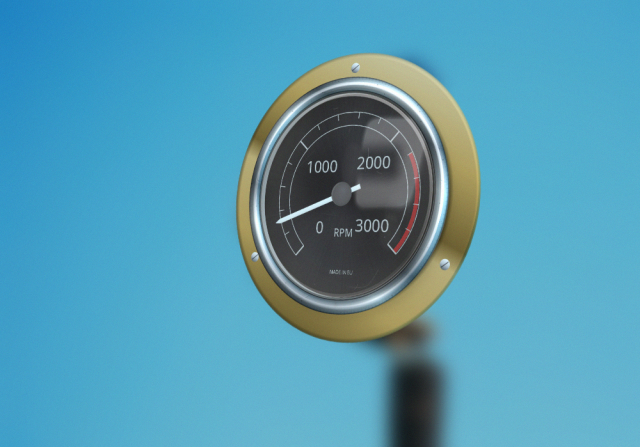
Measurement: 300 rpm
